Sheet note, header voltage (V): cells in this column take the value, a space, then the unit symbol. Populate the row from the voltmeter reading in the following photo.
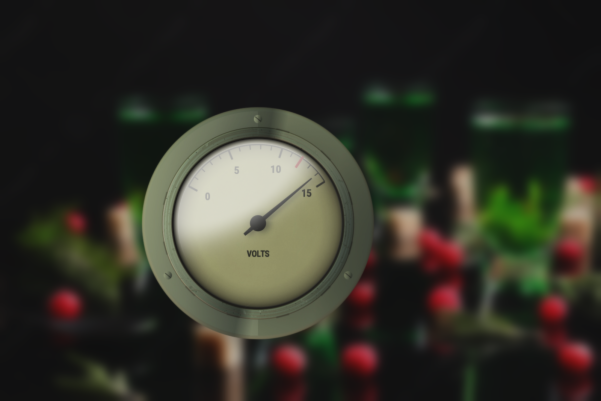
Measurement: 14 V
